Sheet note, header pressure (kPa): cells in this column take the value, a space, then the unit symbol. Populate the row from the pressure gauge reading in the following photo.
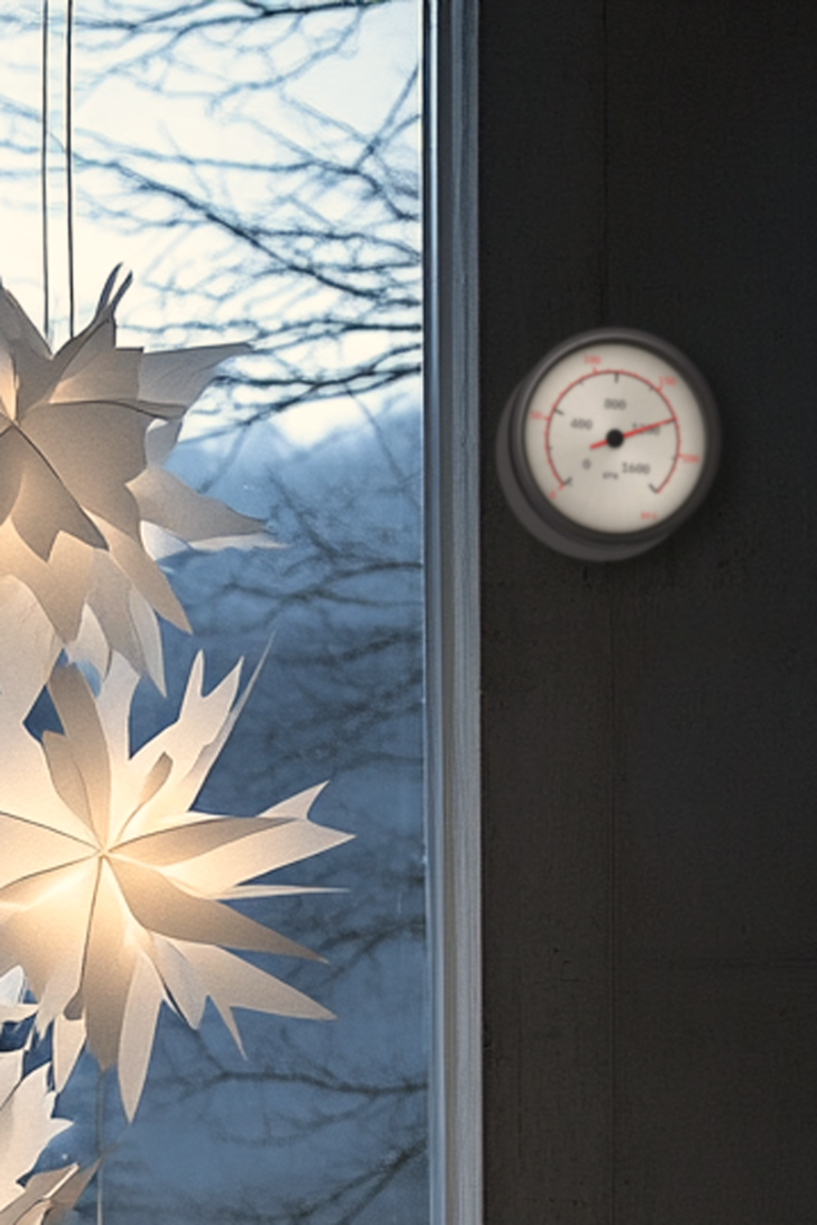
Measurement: 1200 kPa
